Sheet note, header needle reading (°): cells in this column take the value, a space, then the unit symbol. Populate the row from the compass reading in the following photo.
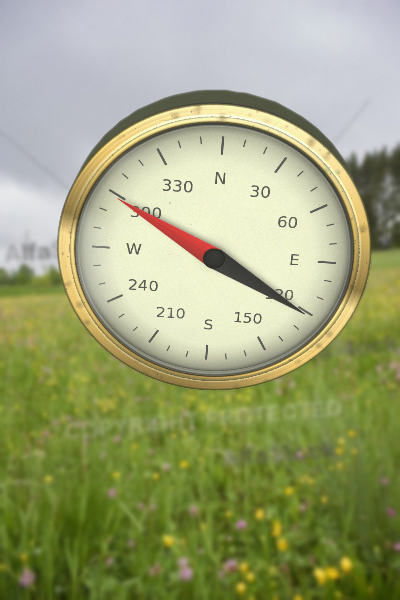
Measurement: 300 °
